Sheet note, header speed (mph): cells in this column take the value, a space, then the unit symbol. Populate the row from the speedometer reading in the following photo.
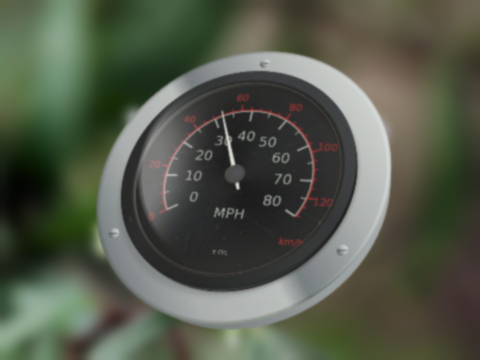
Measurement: 32.5 mph
